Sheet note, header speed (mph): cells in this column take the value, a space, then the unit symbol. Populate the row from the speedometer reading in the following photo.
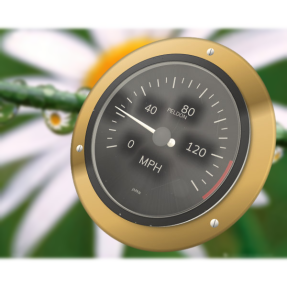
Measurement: 22.5 mph
